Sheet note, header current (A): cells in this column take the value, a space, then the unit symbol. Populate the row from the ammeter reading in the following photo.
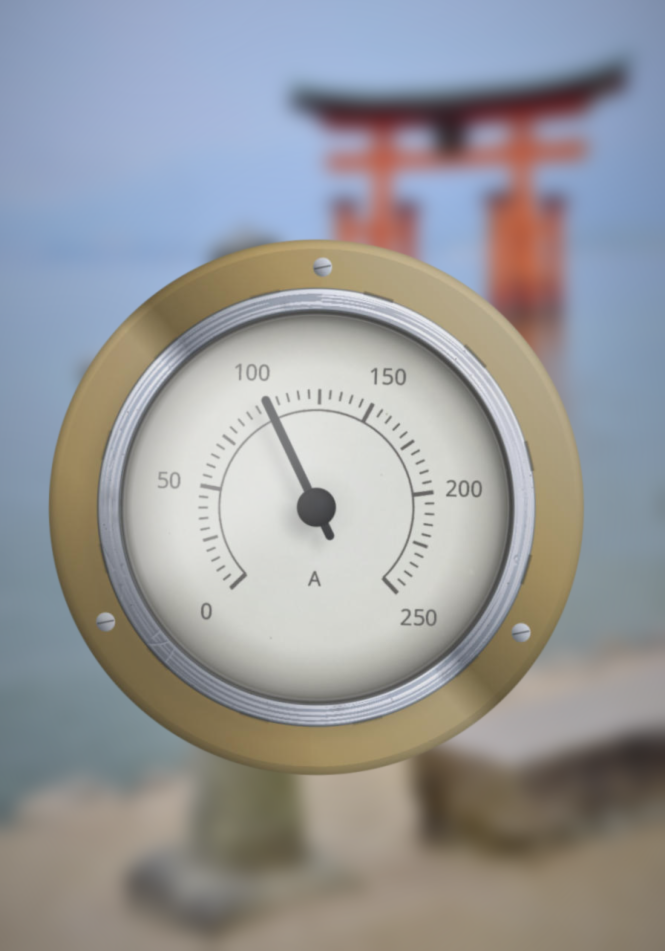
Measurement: 100 A
